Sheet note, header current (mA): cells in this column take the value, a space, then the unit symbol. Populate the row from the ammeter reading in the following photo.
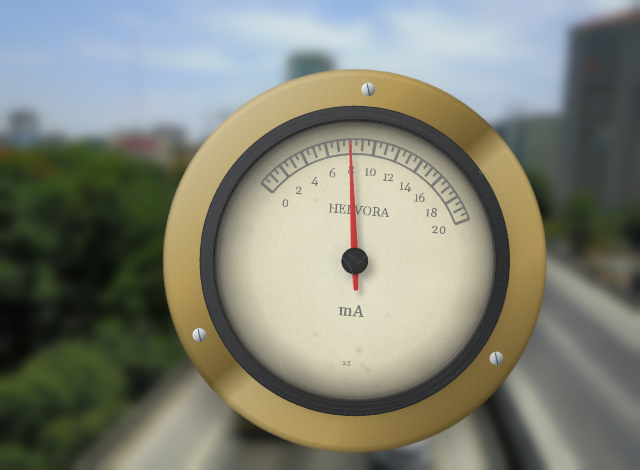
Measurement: 8 mA
